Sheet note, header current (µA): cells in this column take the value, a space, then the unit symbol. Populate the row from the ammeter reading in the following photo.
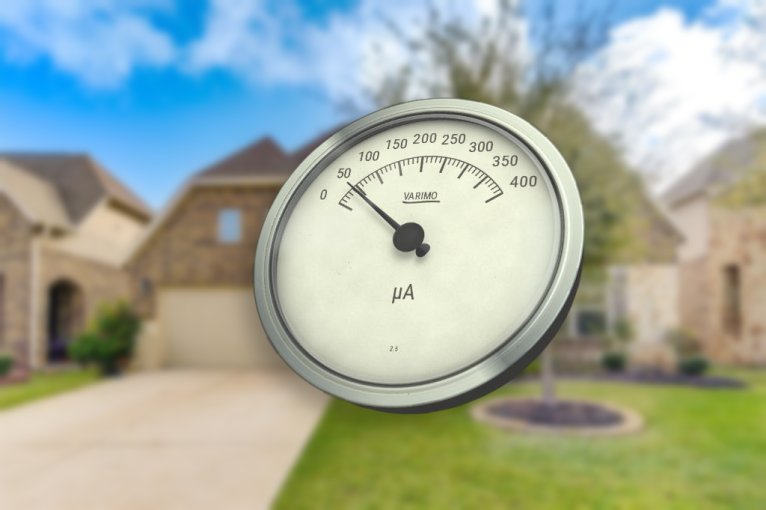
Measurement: 40 µA
